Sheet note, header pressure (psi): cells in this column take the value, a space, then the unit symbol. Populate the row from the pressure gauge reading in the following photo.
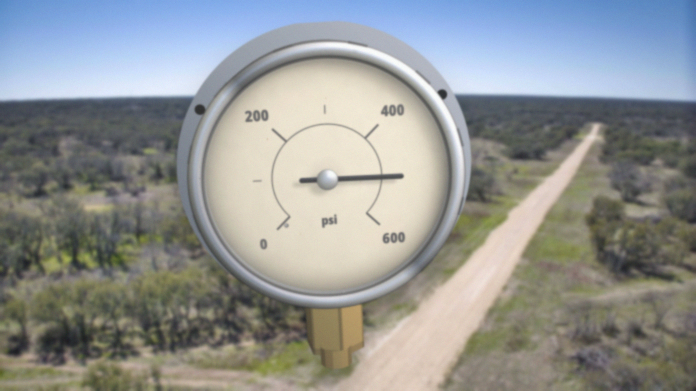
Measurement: 500 psi
